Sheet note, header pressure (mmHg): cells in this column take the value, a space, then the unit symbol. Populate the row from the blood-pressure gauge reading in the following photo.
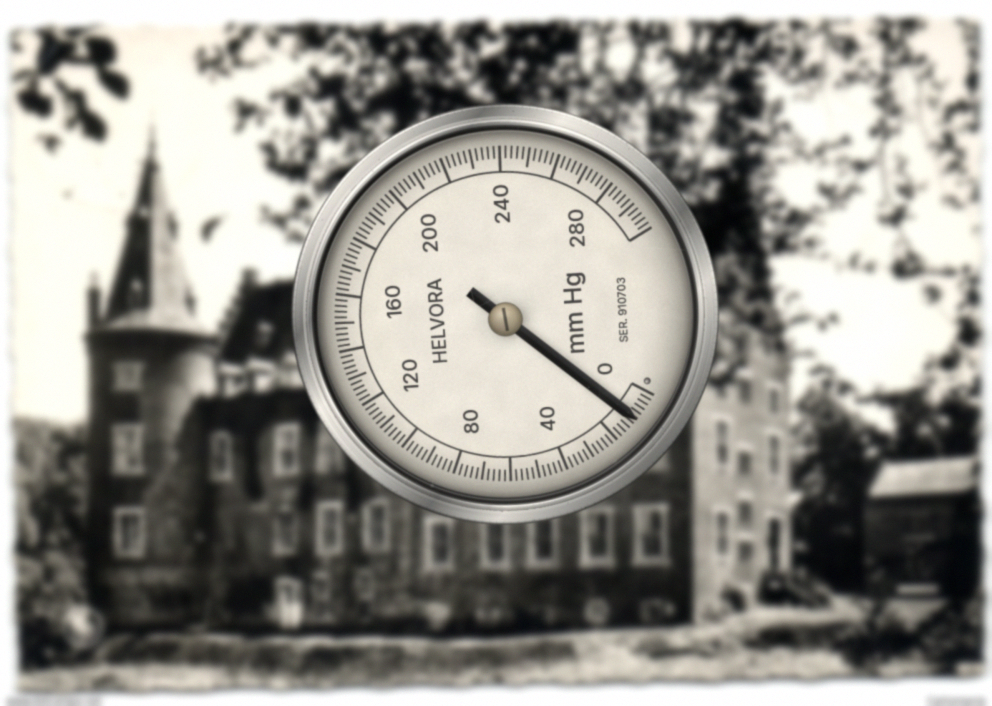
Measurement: 10 mmHg
